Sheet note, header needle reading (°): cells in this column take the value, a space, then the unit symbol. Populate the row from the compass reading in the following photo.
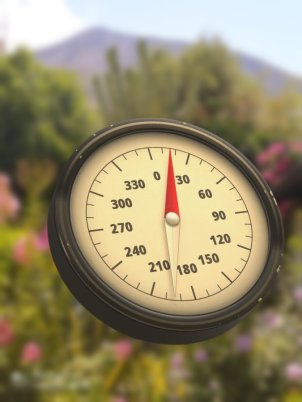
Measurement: 15 °
